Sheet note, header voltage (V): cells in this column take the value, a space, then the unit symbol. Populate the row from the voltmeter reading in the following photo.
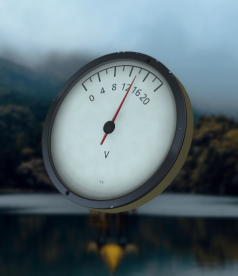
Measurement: 14 V
